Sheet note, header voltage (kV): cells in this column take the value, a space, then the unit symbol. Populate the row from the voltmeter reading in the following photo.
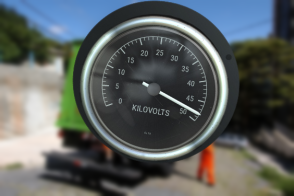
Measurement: 48 kV
